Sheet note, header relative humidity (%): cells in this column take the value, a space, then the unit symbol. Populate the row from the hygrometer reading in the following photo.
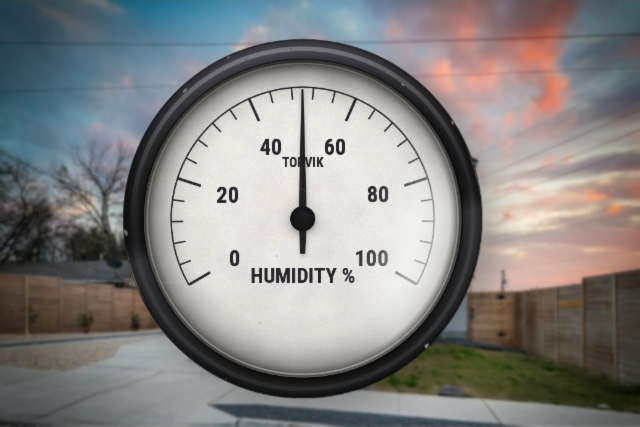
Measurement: 50 %
